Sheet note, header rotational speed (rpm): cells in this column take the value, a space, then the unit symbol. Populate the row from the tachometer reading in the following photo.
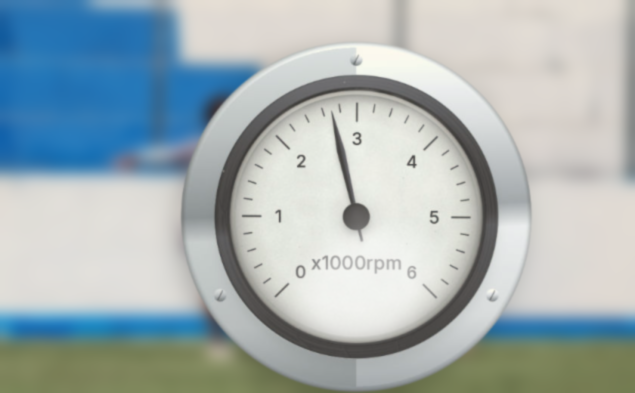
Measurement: 2700 rpm
